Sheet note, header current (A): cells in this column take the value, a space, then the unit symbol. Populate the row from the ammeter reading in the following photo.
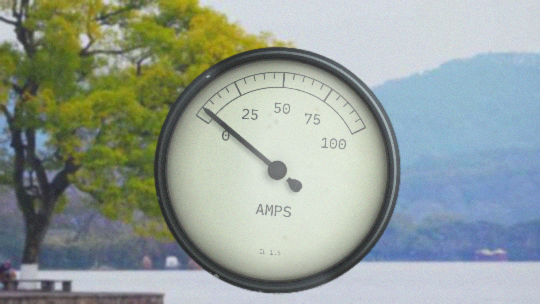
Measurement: 5 A
